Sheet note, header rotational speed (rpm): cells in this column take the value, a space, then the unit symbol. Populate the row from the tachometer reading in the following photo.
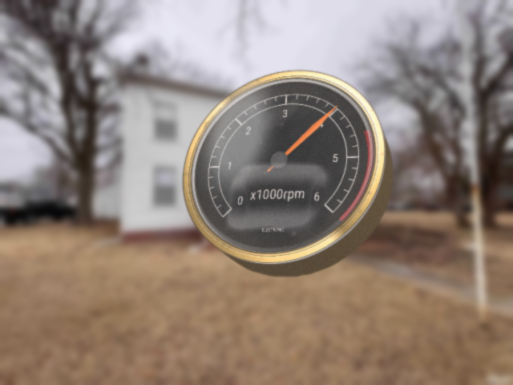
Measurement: 4000 rpm
